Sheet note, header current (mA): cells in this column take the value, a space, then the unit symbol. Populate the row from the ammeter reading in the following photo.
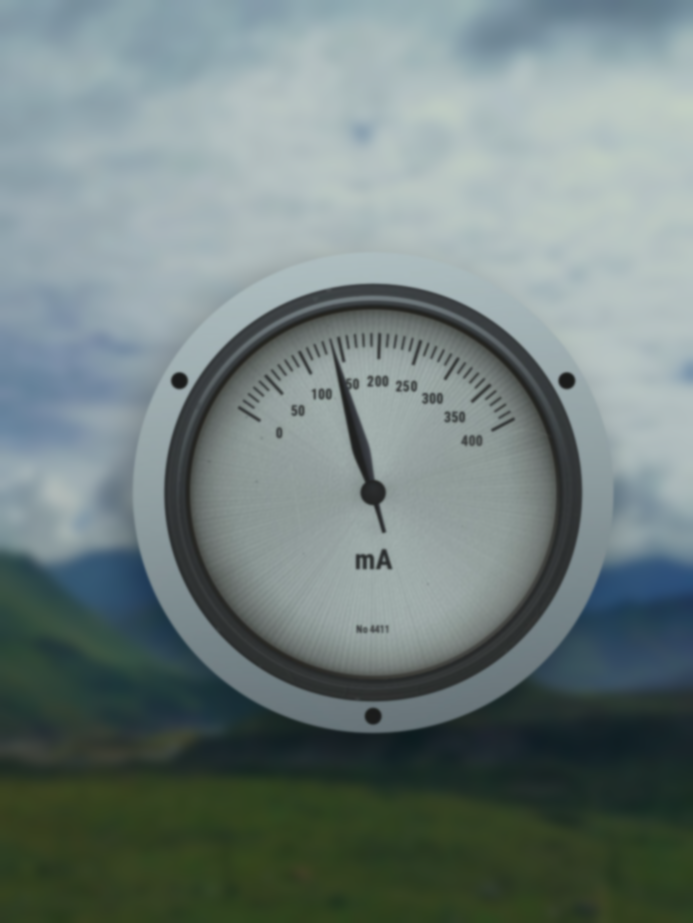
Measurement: 140 mA
